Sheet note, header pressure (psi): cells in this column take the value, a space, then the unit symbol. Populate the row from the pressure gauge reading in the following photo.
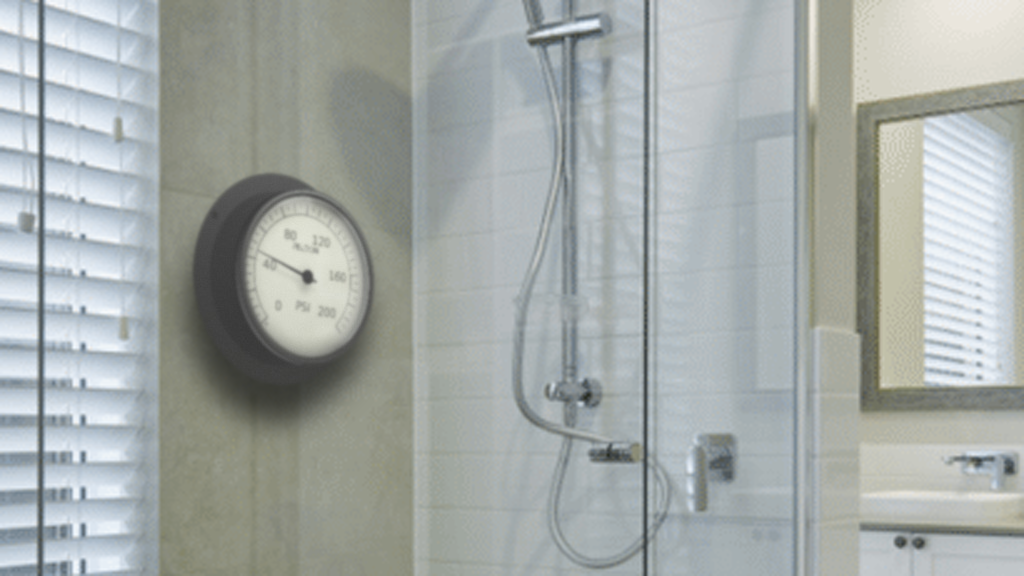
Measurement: 45 psi
